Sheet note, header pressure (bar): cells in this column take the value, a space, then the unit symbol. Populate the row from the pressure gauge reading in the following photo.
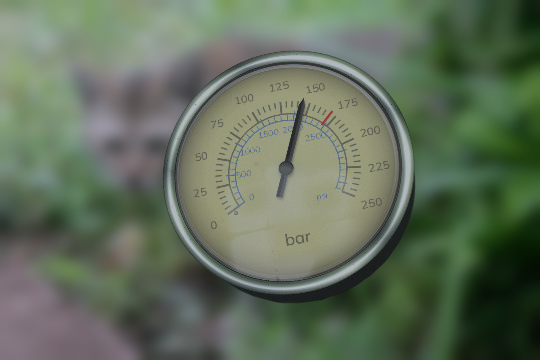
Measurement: 145 bar
